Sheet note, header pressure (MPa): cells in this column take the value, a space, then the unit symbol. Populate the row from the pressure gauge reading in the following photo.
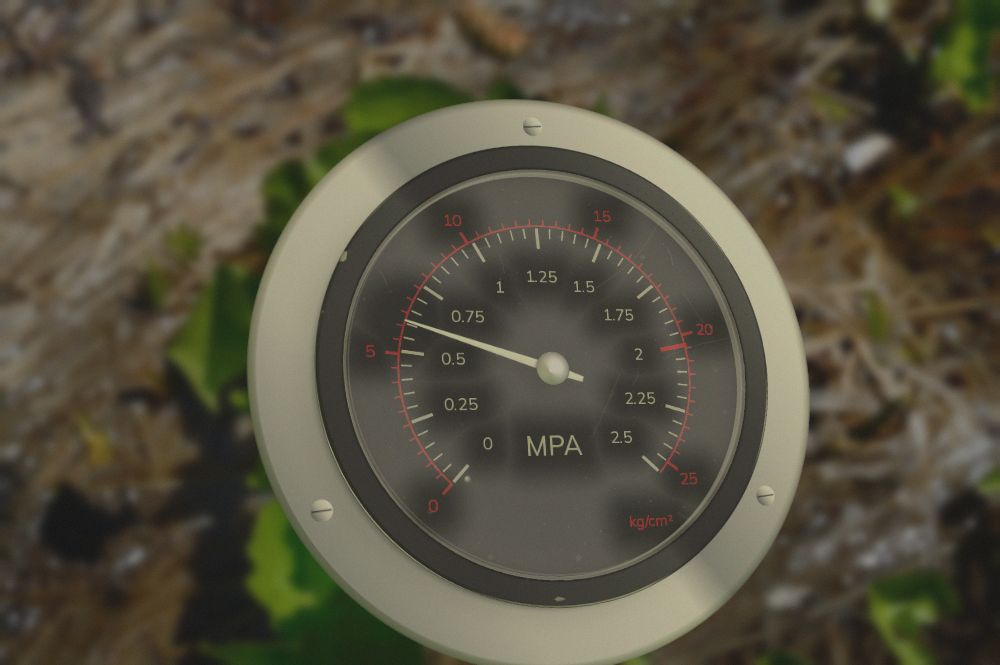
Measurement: 0.6 MPa
